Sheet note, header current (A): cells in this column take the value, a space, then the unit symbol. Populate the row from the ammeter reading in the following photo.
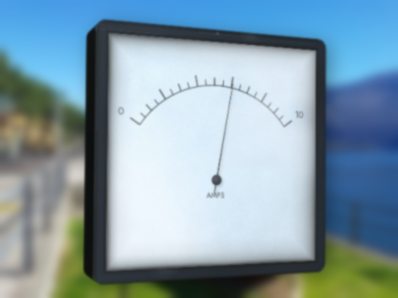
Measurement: 6 A
